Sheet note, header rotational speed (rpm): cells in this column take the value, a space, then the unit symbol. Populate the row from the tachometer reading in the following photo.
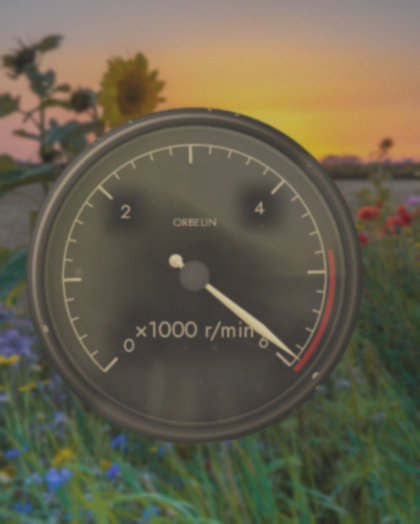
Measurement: 5900 rpm
